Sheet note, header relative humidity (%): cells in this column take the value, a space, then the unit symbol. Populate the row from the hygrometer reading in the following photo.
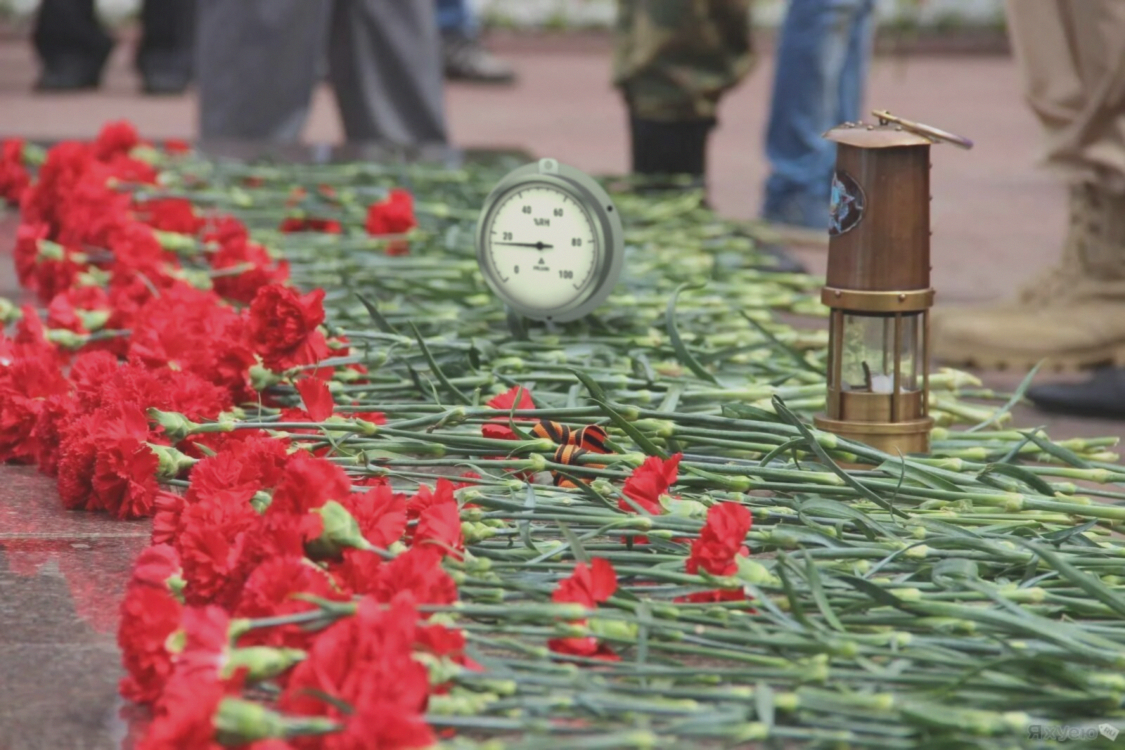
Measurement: 16 %
